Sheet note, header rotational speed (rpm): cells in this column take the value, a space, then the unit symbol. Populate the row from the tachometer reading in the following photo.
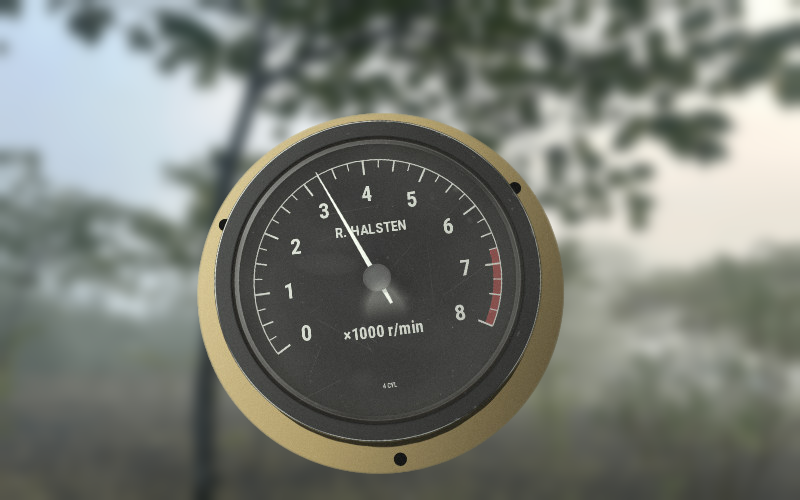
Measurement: 3250 rpm
